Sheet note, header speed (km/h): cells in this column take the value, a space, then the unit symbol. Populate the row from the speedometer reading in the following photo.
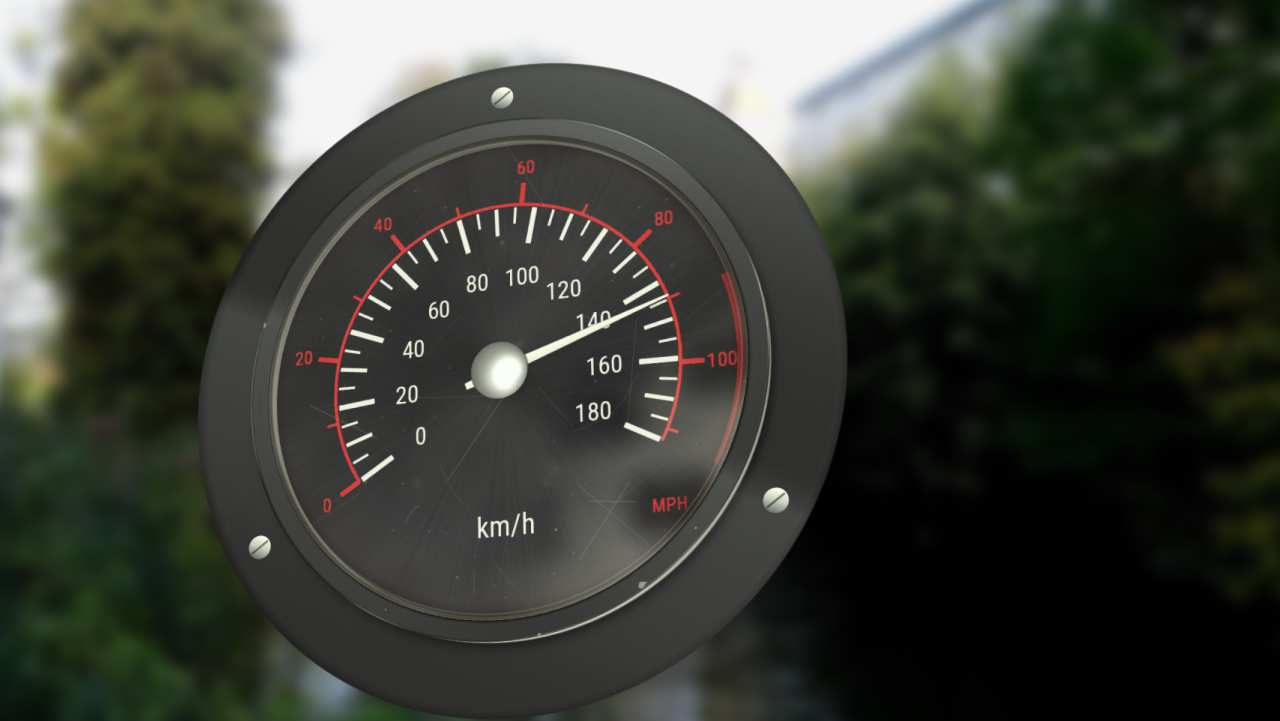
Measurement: 145 km/h
